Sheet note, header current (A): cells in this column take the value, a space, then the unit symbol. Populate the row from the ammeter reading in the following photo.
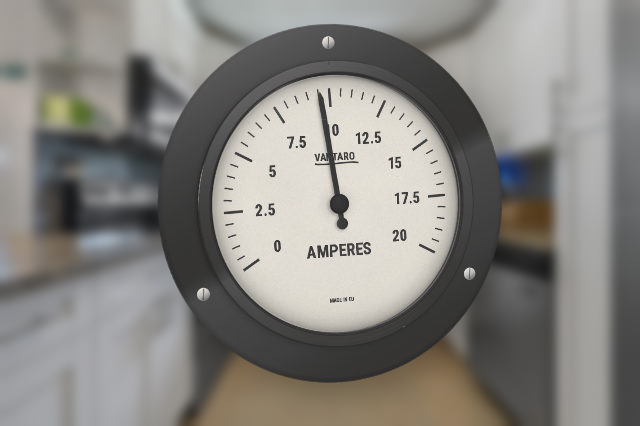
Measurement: 9.5 A
